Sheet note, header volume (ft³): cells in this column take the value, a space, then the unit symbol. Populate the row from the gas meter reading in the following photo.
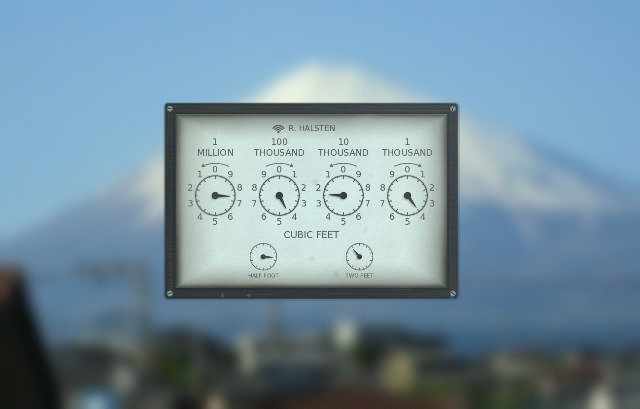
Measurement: 742400 ft³
